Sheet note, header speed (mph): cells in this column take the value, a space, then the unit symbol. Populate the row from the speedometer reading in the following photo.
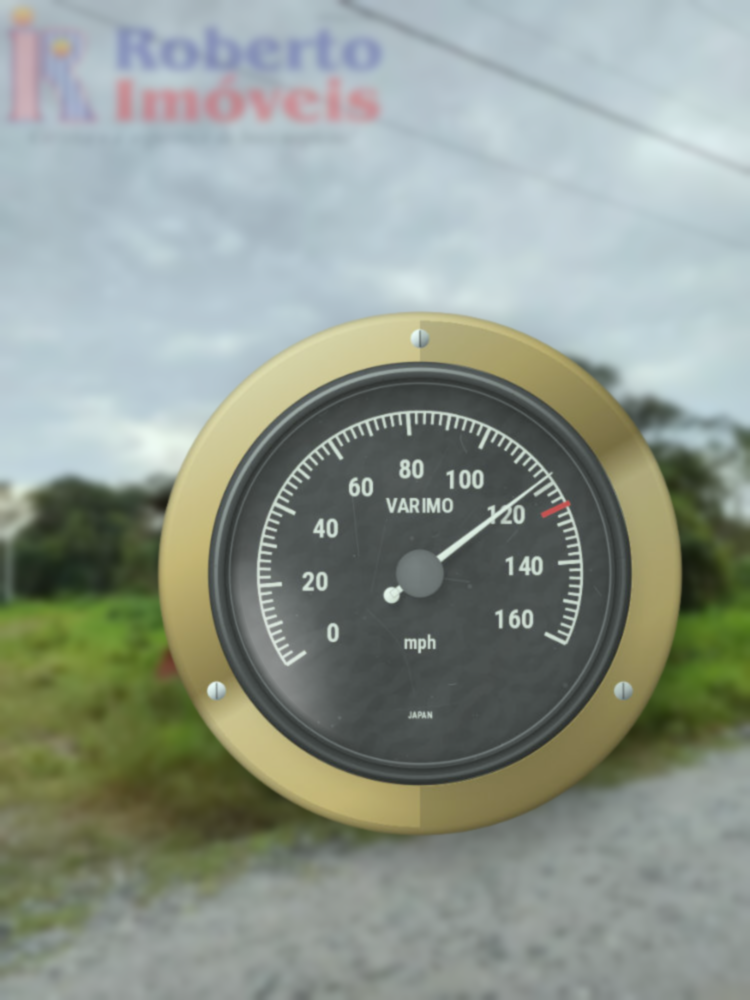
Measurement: 118 mph
